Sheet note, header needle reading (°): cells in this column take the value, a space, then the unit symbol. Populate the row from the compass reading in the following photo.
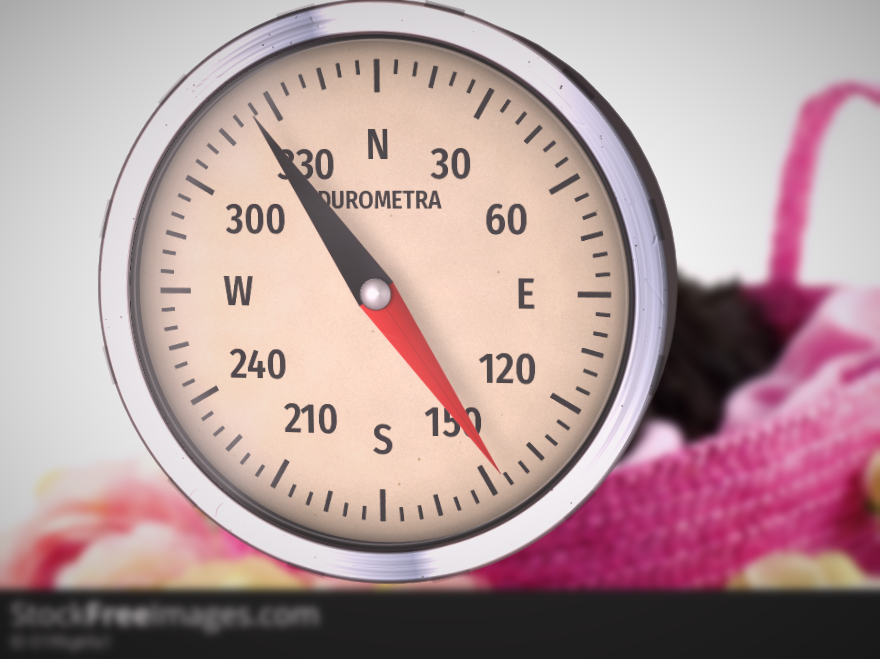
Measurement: 145 °
